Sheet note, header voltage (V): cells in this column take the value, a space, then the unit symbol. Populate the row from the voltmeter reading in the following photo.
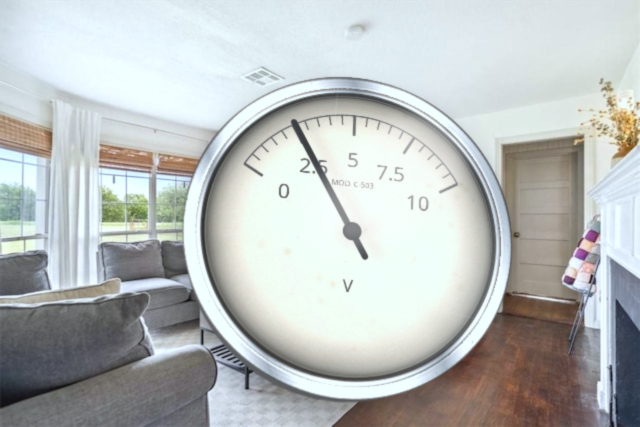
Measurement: 2.5 V
